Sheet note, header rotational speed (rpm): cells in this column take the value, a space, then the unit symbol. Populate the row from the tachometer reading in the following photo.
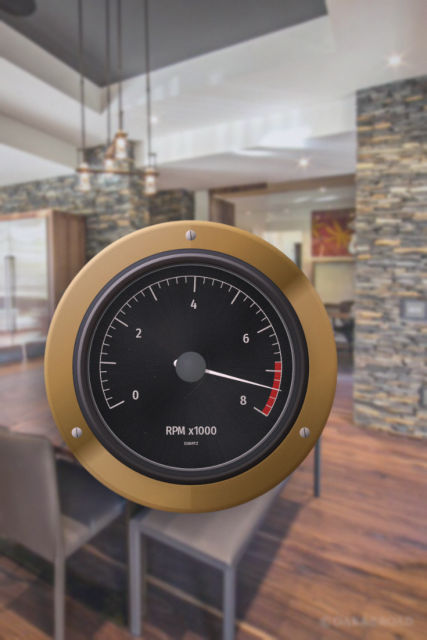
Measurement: 7400 rpm
